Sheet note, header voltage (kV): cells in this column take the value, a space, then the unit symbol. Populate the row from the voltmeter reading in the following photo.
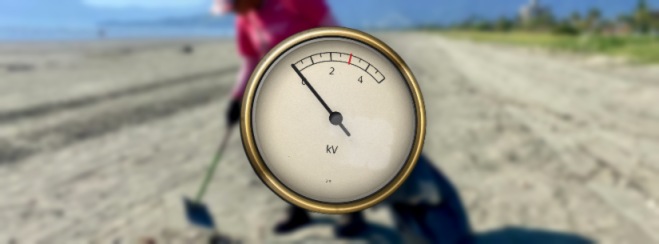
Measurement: 0 kV
